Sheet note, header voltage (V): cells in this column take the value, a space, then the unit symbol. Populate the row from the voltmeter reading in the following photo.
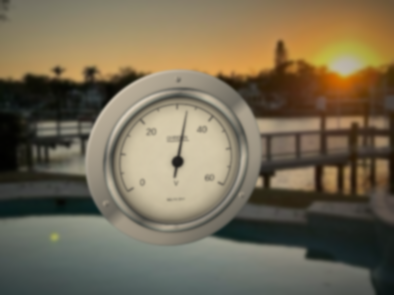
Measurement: 32.5 V
